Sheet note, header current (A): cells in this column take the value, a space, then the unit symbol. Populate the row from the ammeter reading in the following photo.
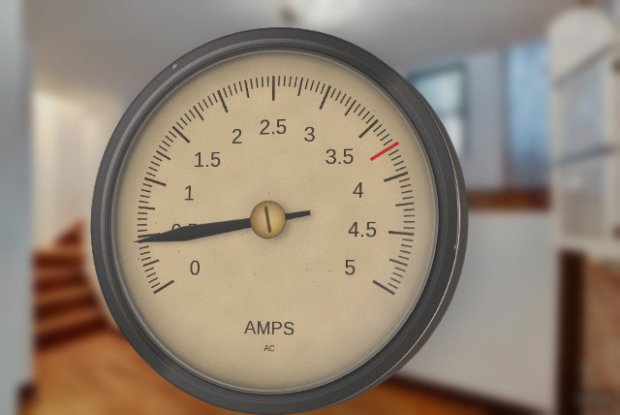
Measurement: 0.45 A
